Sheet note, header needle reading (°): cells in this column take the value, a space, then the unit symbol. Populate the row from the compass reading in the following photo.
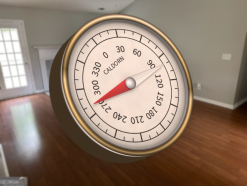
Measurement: 280 °
